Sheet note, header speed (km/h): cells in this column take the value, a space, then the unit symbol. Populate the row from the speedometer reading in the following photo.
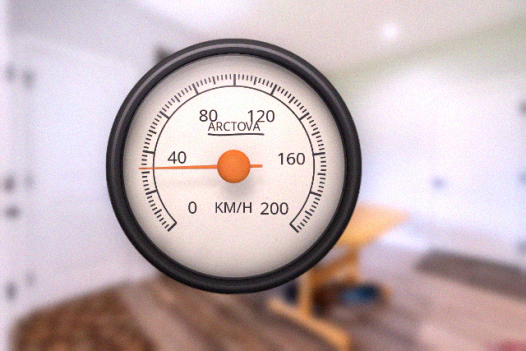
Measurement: 32 km/h
